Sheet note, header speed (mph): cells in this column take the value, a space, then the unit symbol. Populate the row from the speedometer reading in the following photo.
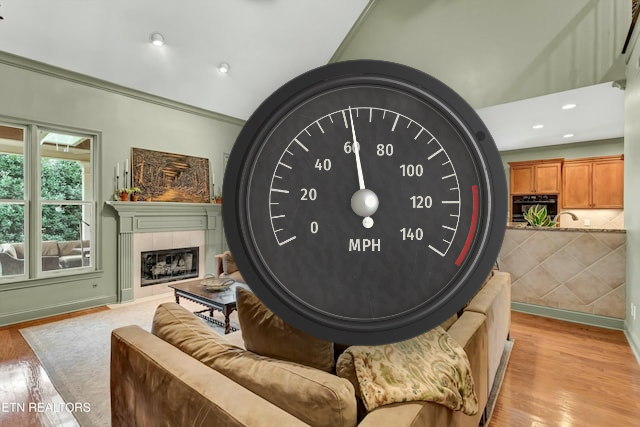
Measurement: 62.5 mph
